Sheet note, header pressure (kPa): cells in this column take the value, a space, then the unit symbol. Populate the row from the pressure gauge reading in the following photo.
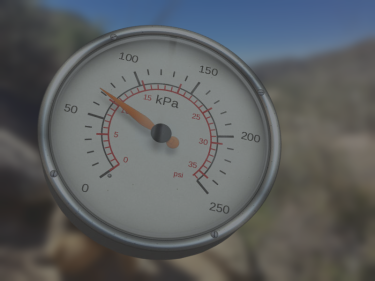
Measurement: 70 kPa
